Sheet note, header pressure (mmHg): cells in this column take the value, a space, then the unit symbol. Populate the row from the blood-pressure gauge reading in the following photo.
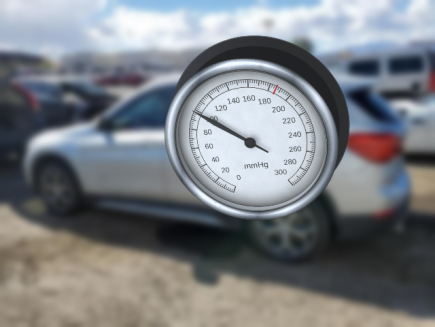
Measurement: 100 mmHg
